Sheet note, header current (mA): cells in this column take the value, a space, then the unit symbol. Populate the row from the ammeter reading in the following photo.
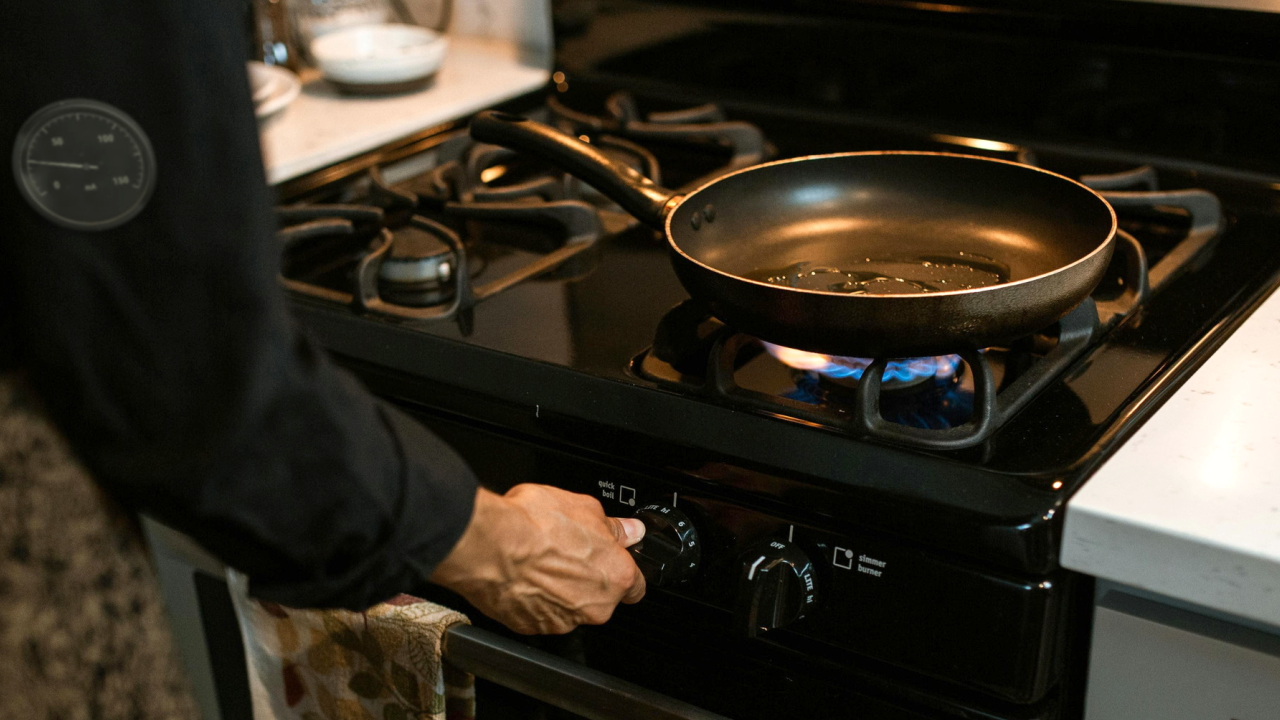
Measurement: 25 mA
